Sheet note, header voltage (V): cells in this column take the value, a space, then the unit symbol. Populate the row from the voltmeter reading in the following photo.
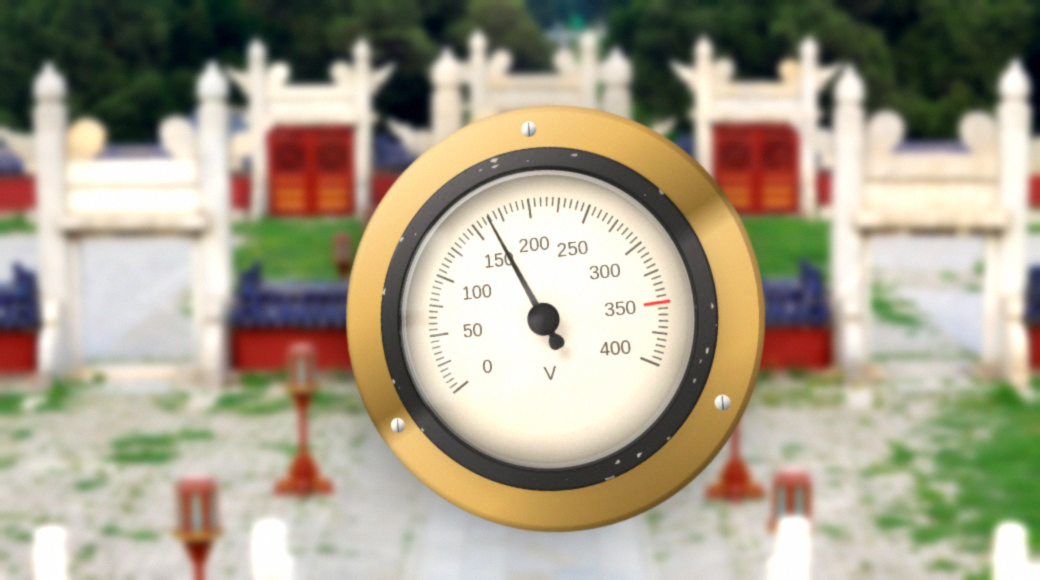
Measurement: 165 V
